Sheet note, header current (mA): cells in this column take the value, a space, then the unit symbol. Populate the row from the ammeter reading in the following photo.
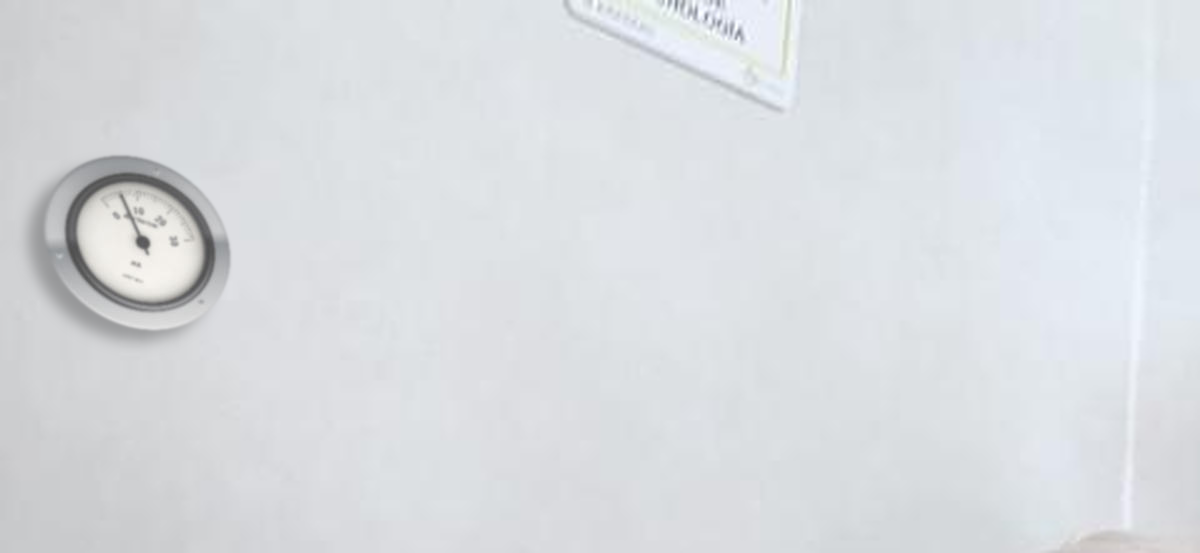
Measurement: 5 mA
